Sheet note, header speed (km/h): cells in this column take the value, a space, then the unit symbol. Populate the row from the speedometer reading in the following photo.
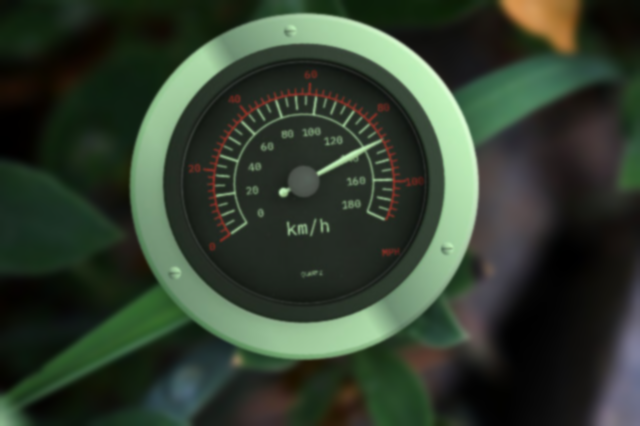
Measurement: 140 km/h
